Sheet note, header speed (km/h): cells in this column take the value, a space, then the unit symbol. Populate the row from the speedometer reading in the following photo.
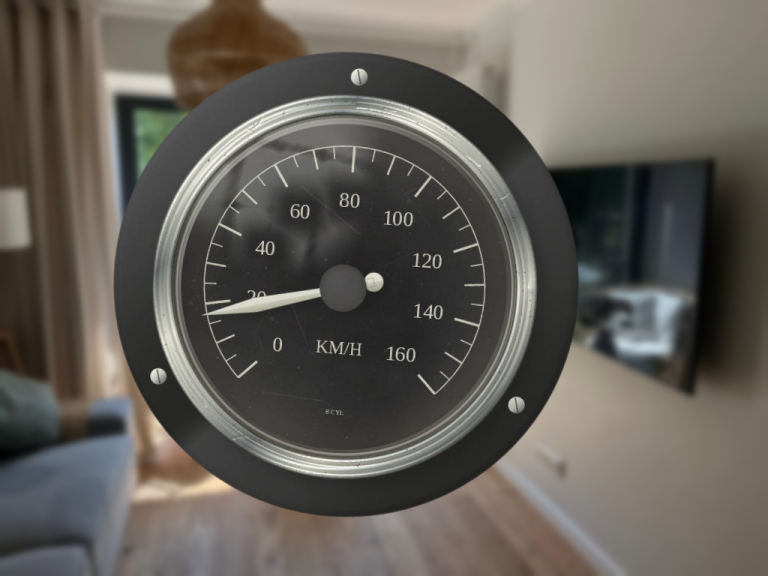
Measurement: 17.5 km/h
